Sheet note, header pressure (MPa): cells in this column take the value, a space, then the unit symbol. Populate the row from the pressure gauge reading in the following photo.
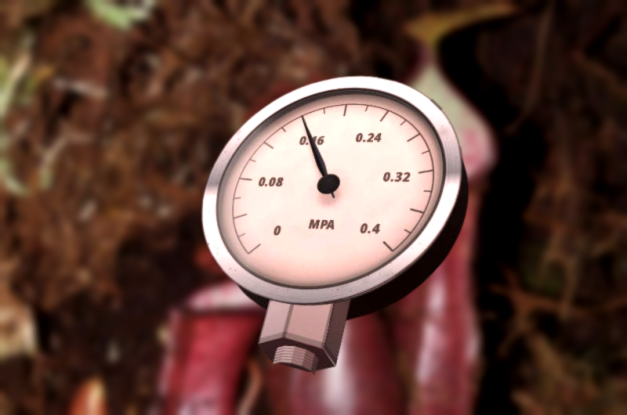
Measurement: 0.16 MPa
